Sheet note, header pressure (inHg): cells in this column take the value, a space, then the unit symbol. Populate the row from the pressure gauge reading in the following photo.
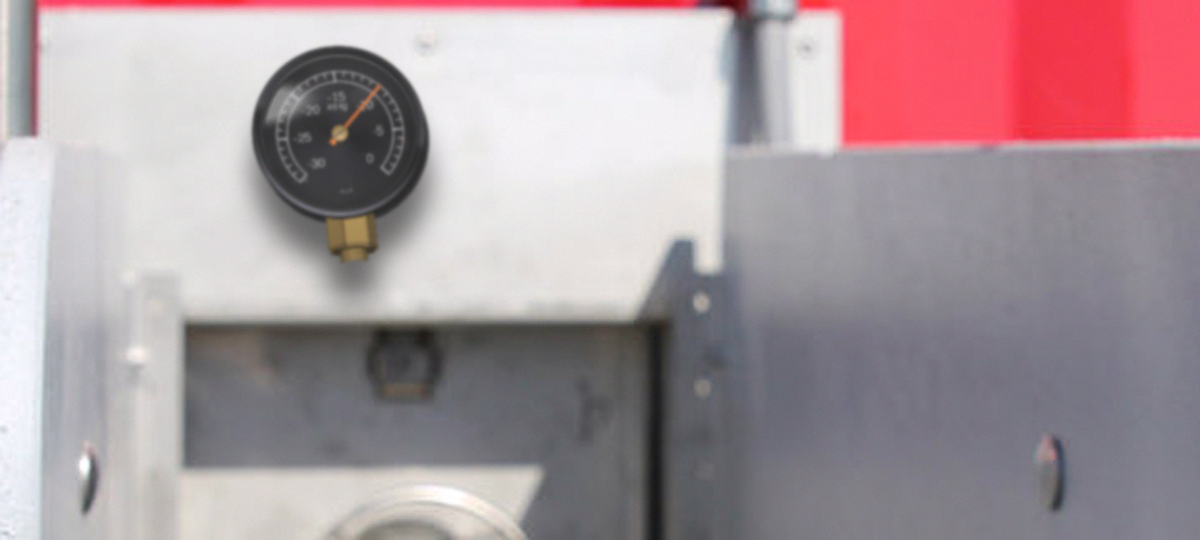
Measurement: -10 inHg
